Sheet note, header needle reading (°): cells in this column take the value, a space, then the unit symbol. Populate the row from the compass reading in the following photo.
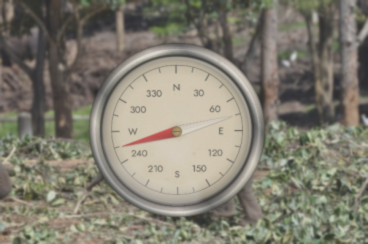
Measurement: 255 °
